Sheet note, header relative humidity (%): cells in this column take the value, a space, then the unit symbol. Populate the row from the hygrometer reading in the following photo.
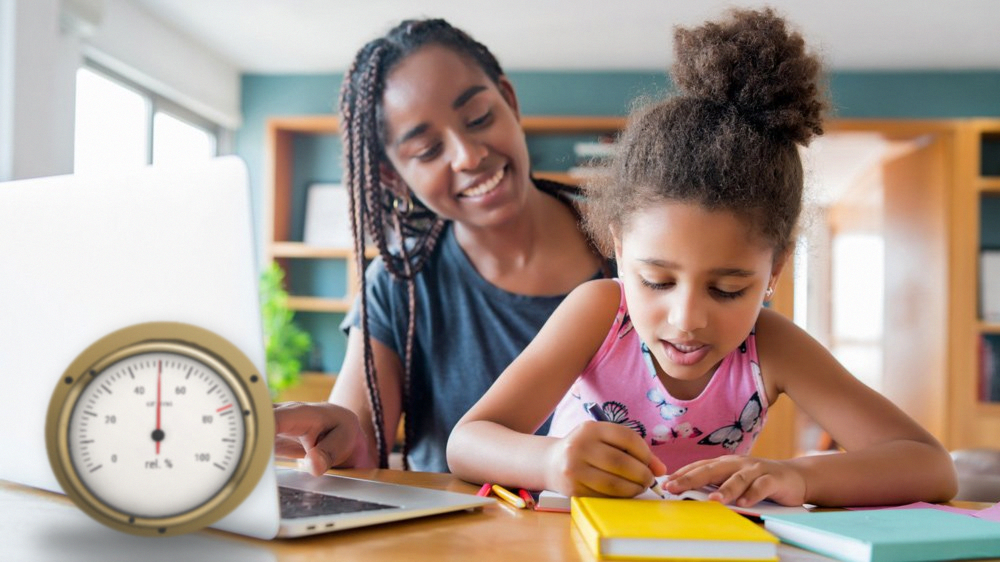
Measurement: 50 %
